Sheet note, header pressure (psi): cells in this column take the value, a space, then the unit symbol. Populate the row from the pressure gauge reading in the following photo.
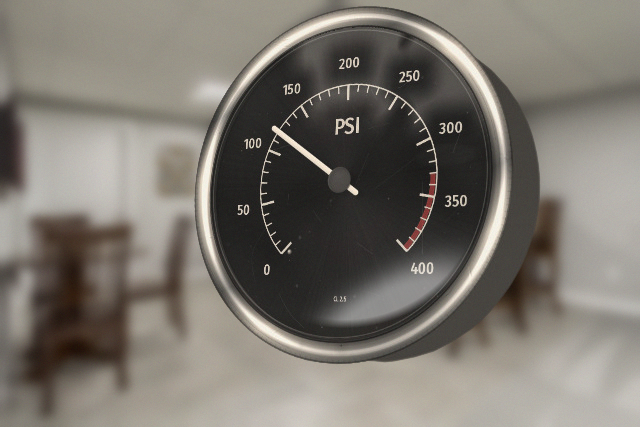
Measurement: 120 psi
